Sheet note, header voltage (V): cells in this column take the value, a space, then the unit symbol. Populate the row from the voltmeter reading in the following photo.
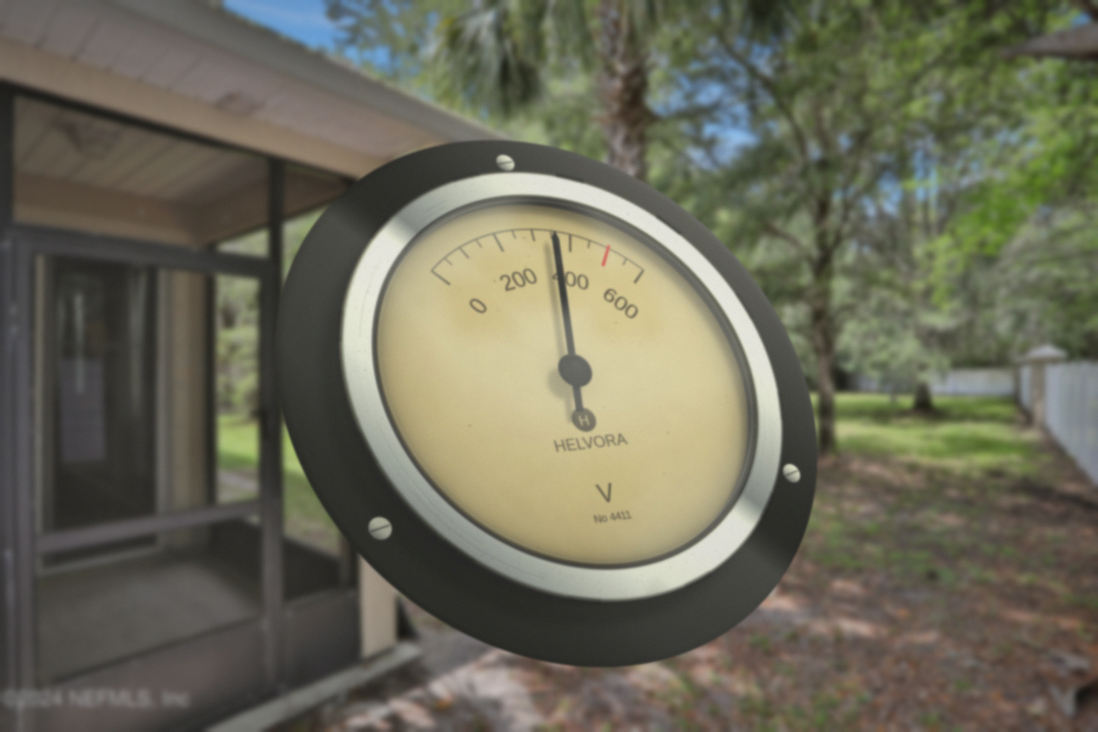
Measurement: 350 V
